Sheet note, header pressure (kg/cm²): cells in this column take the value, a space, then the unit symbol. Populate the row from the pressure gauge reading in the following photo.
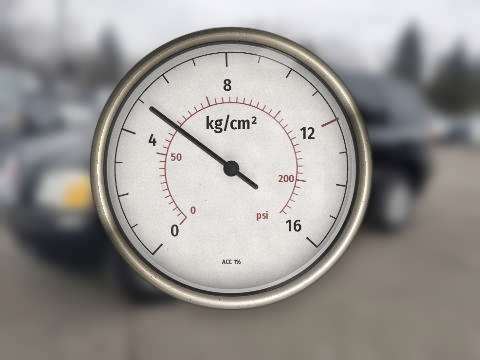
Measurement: 5 kg/cm²
